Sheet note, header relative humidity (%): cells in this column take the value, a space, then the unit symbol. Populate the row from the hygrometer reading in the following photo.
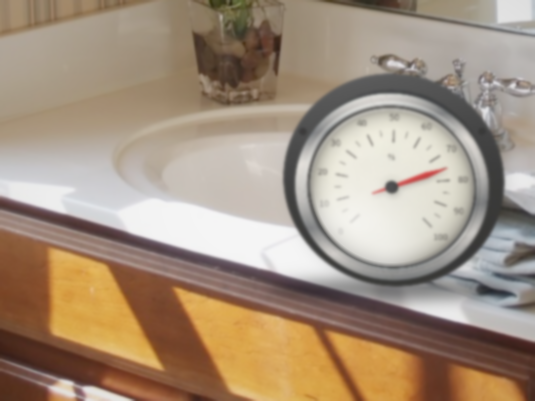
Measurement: 75 %
